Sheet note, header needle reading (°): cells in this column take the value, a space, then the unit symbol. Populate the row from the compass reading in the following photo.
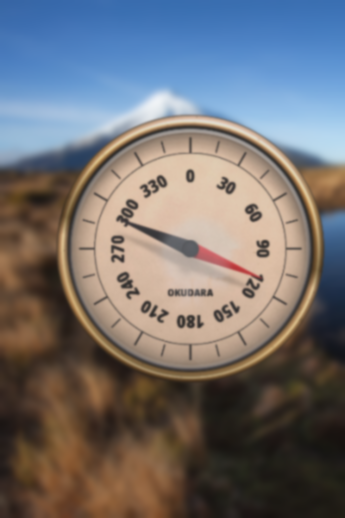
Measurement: 112.5 °
